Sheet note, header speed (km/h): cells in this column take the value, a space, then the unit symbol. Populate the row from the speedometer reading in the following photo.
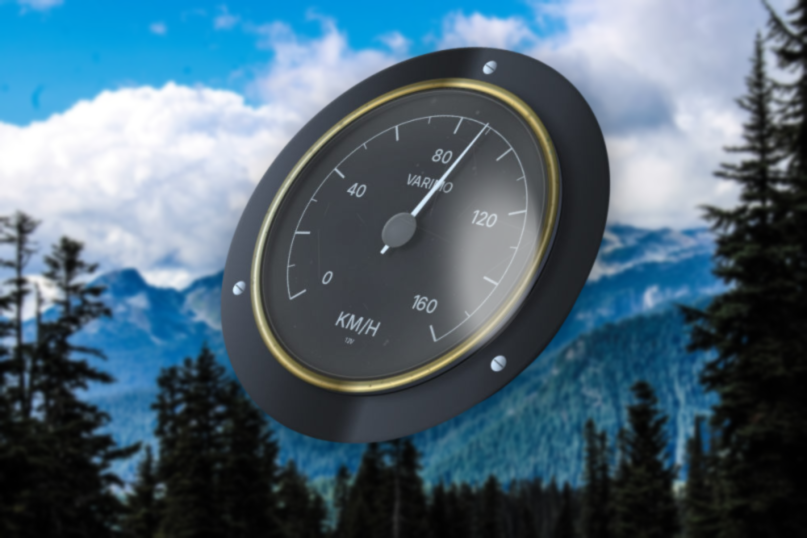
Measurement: 90 km/h
